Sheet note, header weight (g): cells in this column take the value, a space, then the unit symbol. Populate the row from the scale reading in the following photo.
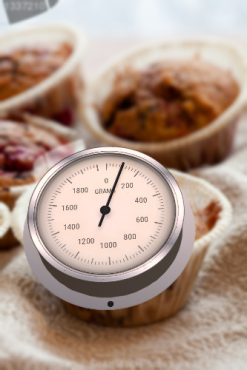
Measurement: 100 g
